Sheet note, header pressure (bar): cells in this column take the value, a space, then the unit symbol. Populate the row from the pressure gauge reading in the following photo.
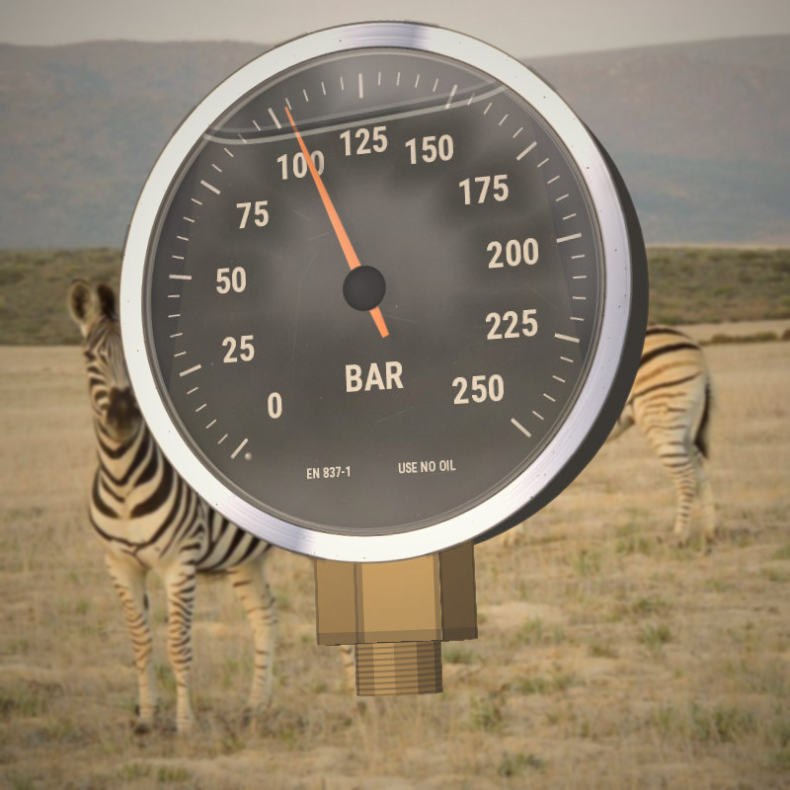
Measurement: 105 bar
